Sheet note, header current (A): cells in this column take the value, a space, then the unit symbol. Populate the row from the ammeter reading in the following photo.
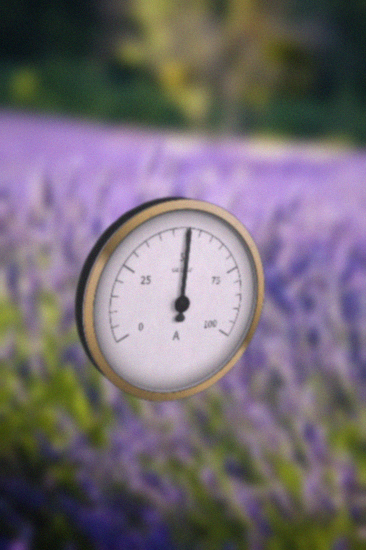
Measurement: 50 A
